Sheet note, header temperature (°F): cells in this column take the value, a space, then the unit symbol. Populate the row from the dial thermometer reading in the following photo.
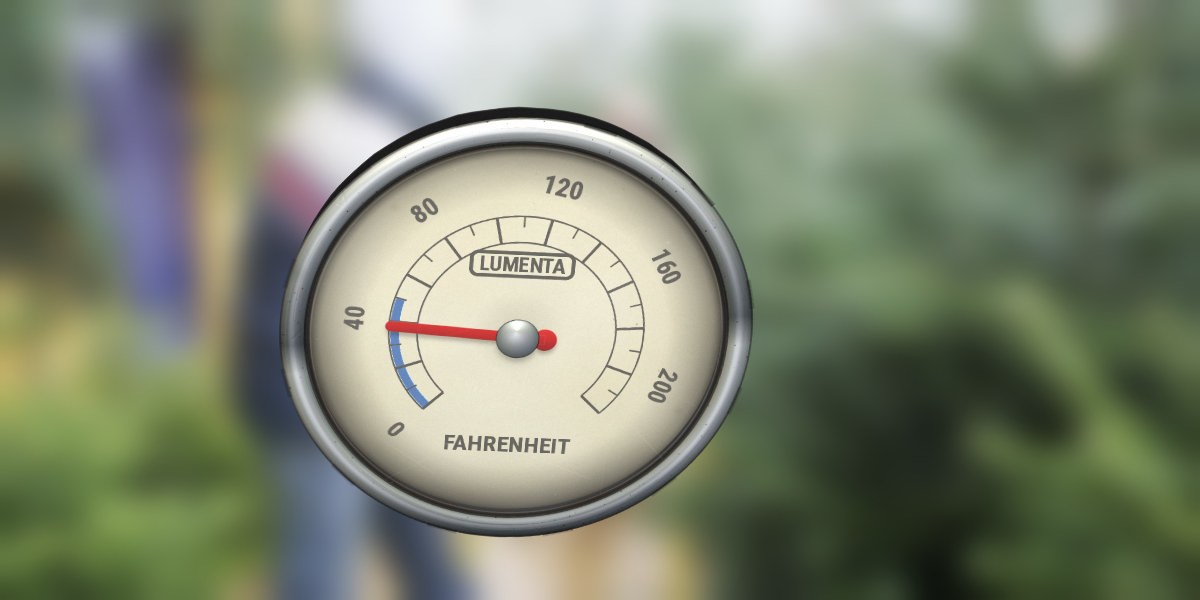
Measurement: 40 °F
